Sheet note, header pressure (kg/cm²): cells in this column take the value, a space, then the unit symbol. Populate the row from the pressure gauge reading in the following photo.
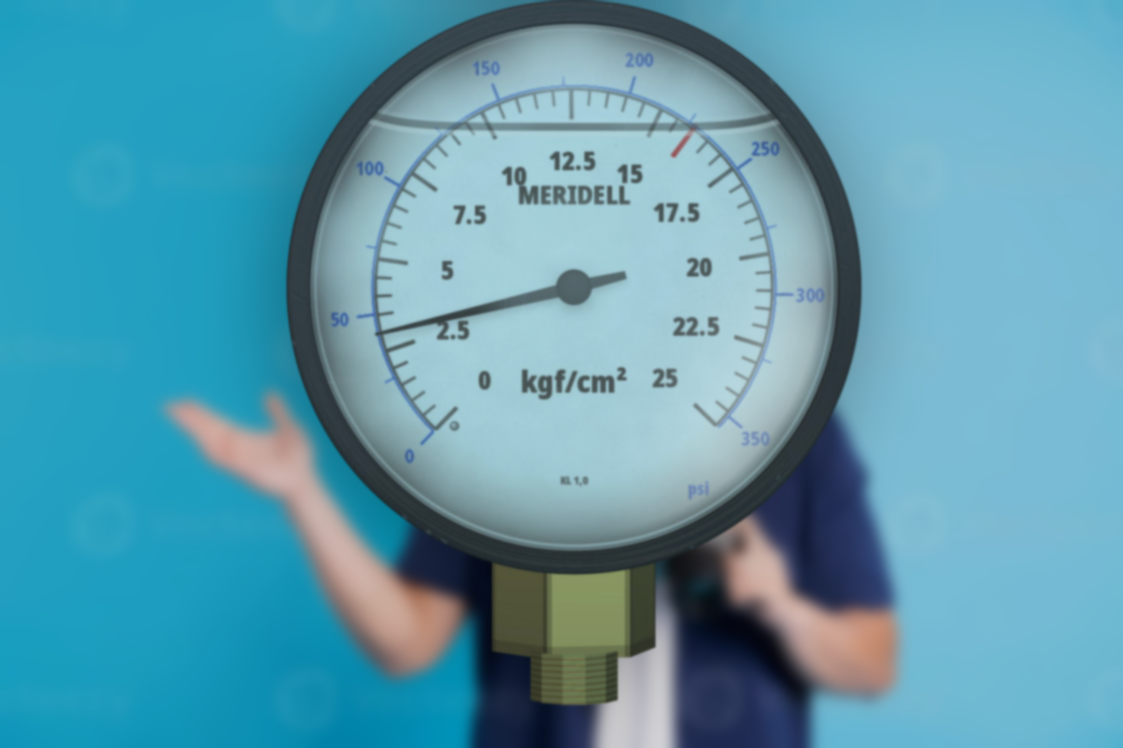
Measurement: 3 kg/cm²
